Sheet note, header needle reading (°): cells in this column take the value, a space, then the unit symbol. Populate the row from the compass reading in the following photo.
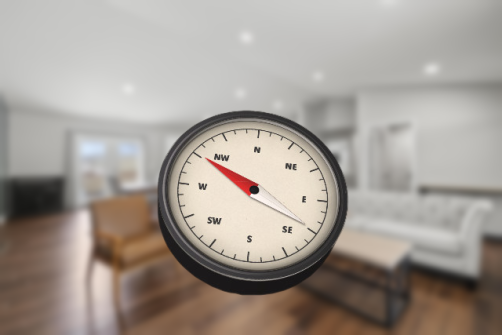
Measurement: 300 °
